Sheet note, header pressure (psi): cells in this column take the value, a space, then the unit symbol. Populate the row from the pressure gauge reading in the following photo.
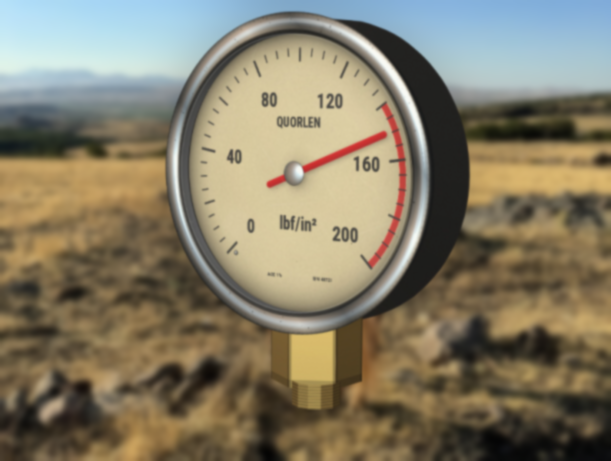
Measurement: 150 psi
